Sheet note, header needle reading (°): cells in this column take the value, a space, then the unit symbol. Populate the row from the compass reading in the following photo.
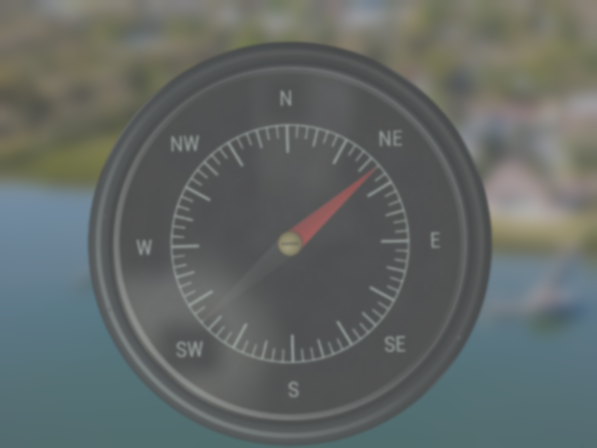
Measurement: 50 °
